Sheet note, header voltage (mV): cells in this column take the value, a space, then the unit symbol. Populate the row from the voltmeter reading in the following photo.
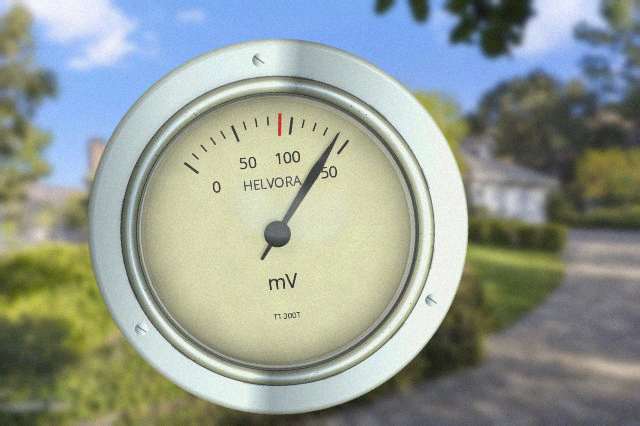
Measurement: 140 mV
